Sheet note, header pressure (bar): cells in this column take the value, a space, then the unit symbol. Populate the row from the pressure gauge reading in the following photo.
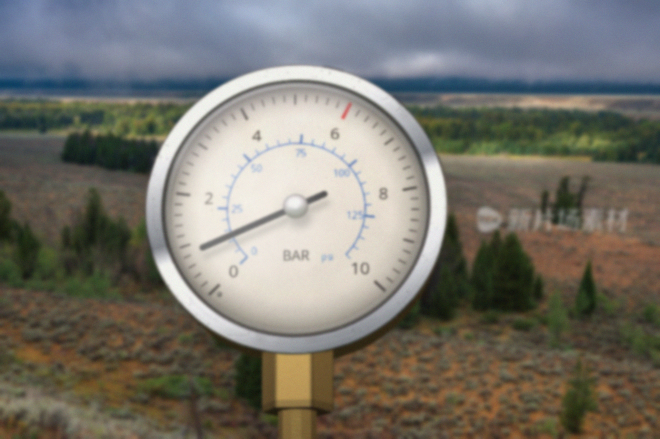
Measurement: 0.8 bar
